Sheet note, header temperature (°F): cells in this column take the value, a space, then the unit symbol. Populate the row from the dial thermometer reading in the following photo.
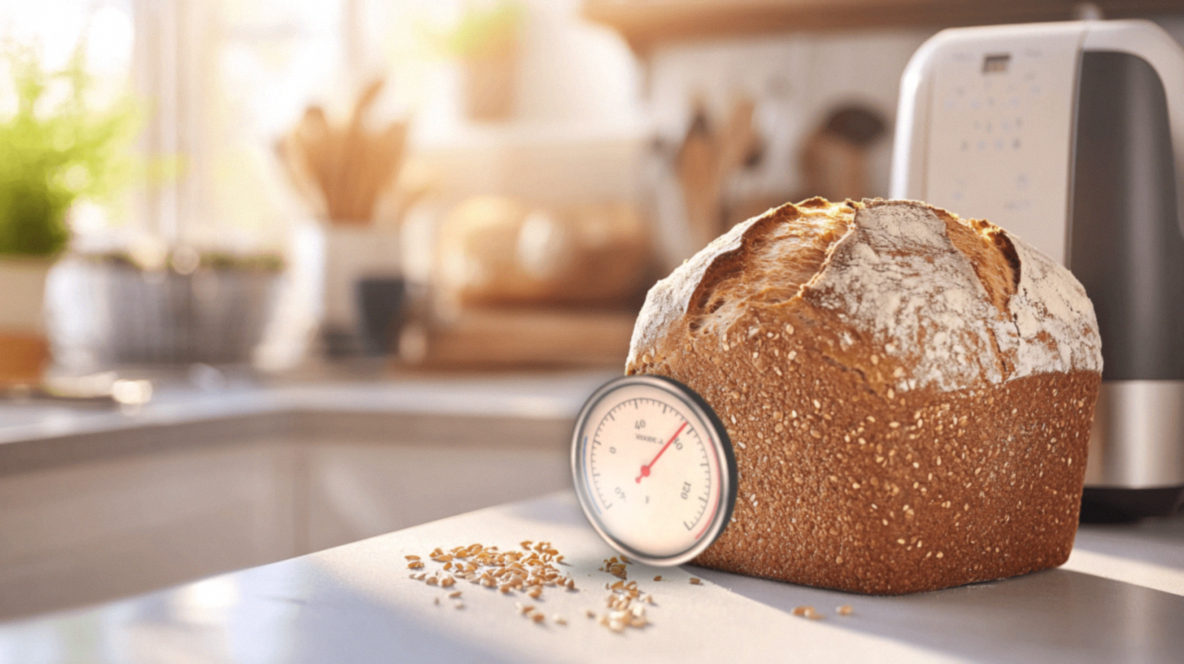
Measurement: 76 °F
